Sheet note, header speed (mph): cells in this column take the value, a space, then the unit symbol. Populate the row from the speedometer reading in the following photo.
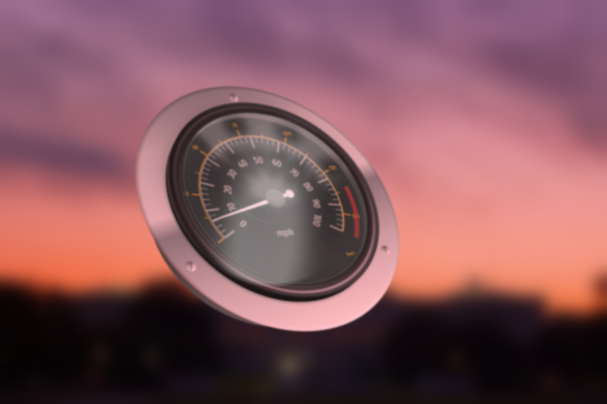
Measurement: 6 mph
